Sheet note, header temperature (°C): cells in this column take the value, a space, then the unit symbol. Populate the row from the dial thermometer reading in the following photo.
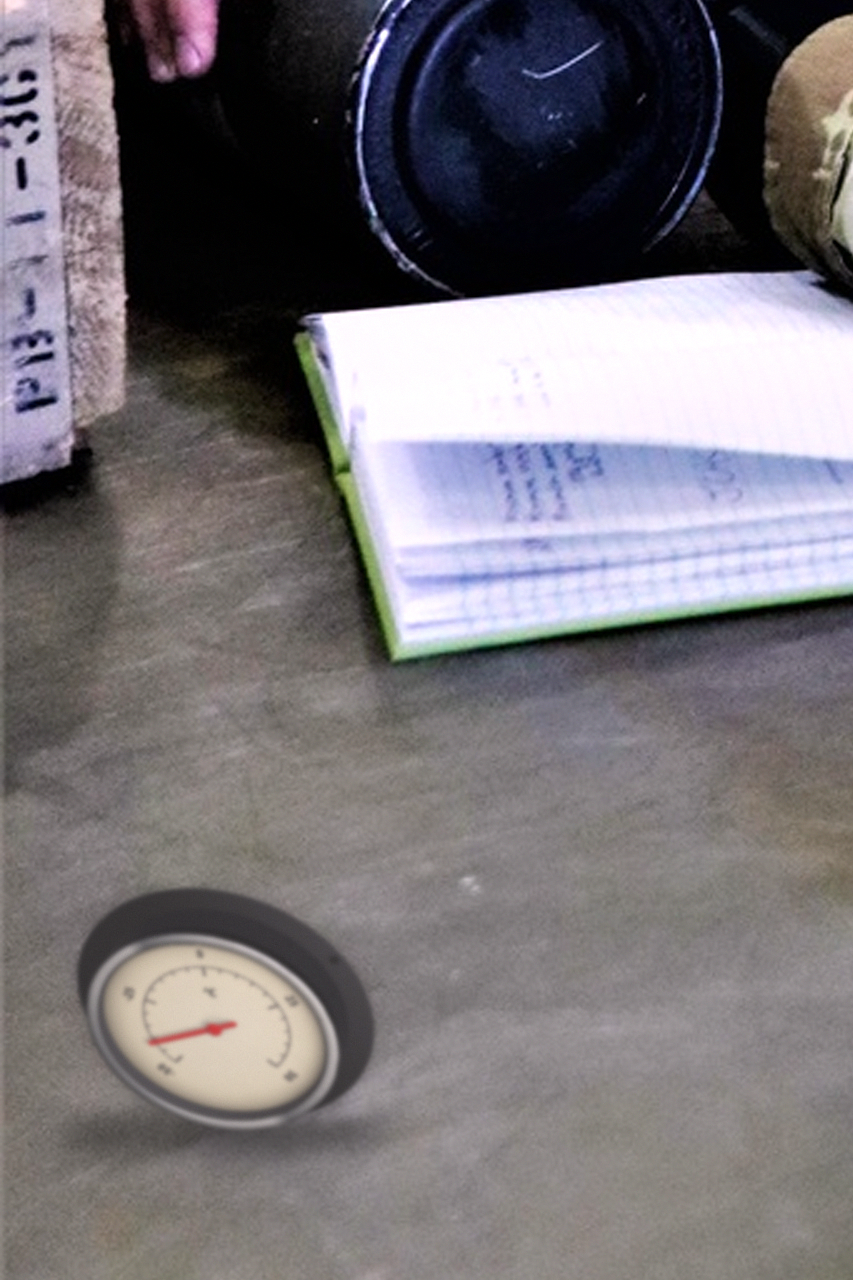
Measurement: -40 °C
